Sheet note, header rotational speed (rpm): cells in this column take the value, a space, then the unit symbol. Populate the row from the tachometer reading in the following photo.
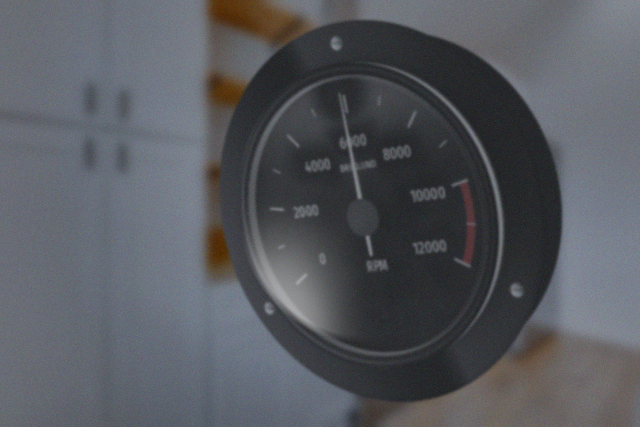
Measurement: 6000 rpm
